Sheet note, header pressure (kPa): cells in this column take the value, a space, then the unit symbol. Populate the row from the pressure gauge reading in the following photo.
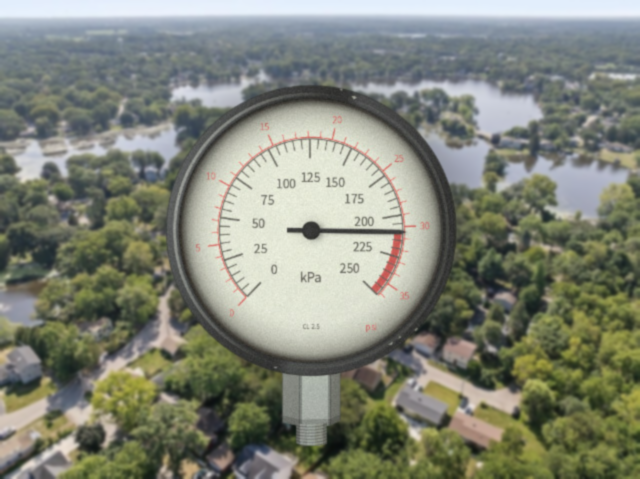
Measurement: 210 kPa
